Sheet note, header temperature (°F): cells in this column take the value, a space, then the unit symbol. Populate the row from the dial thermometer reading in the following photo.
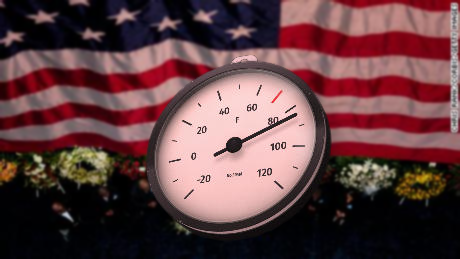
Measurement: 85 °F
